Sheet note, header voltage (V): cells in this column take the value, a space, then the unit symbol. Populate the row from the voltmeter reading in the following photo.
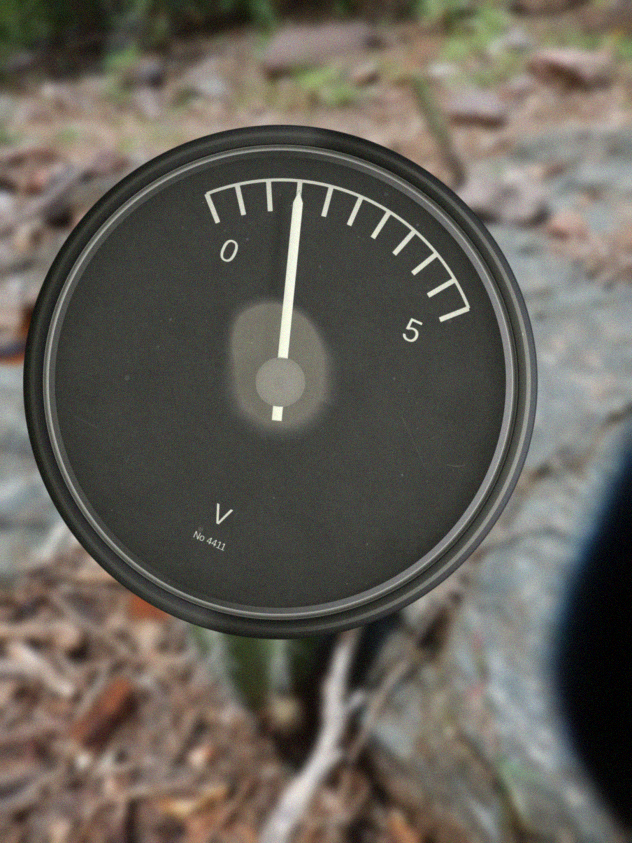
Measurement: 1.5 V
